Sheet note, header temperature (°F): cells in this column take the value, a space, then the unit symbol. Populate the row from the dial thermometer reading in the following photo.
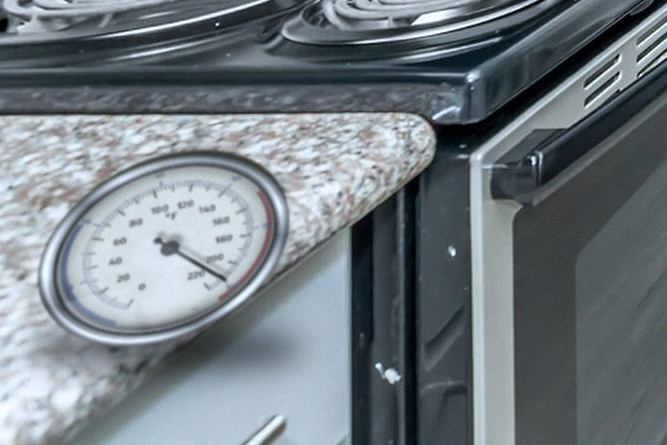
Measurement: 210 °F
